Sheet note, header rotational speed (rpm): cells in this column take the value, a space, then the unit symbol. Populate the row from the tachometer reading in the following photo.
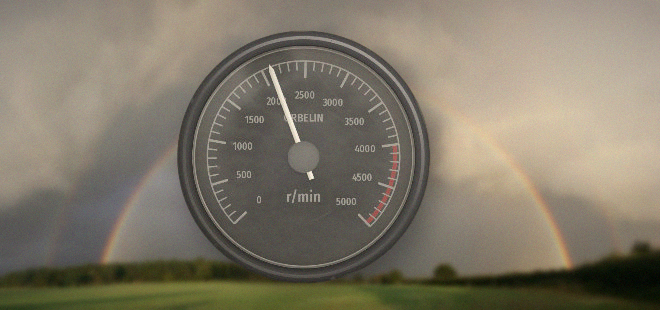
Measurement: 2100 rpm
